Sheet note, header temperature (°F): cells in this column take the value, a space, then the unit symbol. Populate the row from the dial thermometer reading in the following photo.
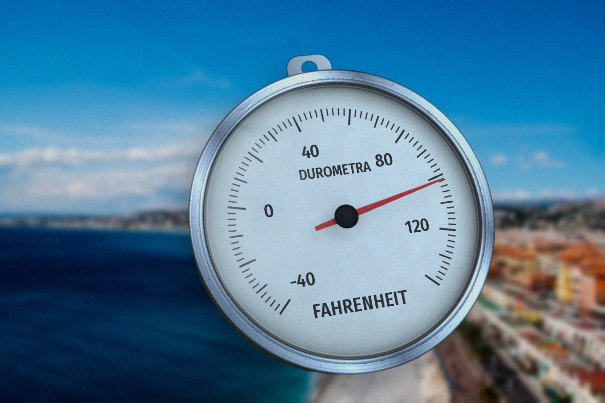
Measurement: 102 °F
